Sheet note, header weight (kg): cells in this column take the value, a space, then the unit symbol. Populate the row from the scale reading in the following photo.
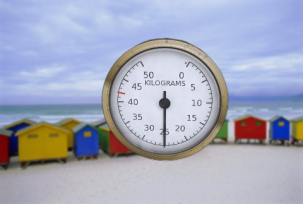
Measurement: 25 kg
